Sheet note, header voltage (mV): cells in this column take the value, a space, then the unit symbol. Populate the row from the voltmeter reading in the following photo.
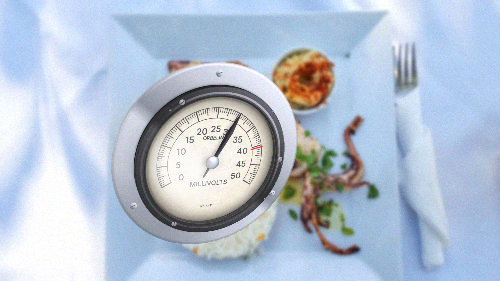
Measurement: 30 mV
